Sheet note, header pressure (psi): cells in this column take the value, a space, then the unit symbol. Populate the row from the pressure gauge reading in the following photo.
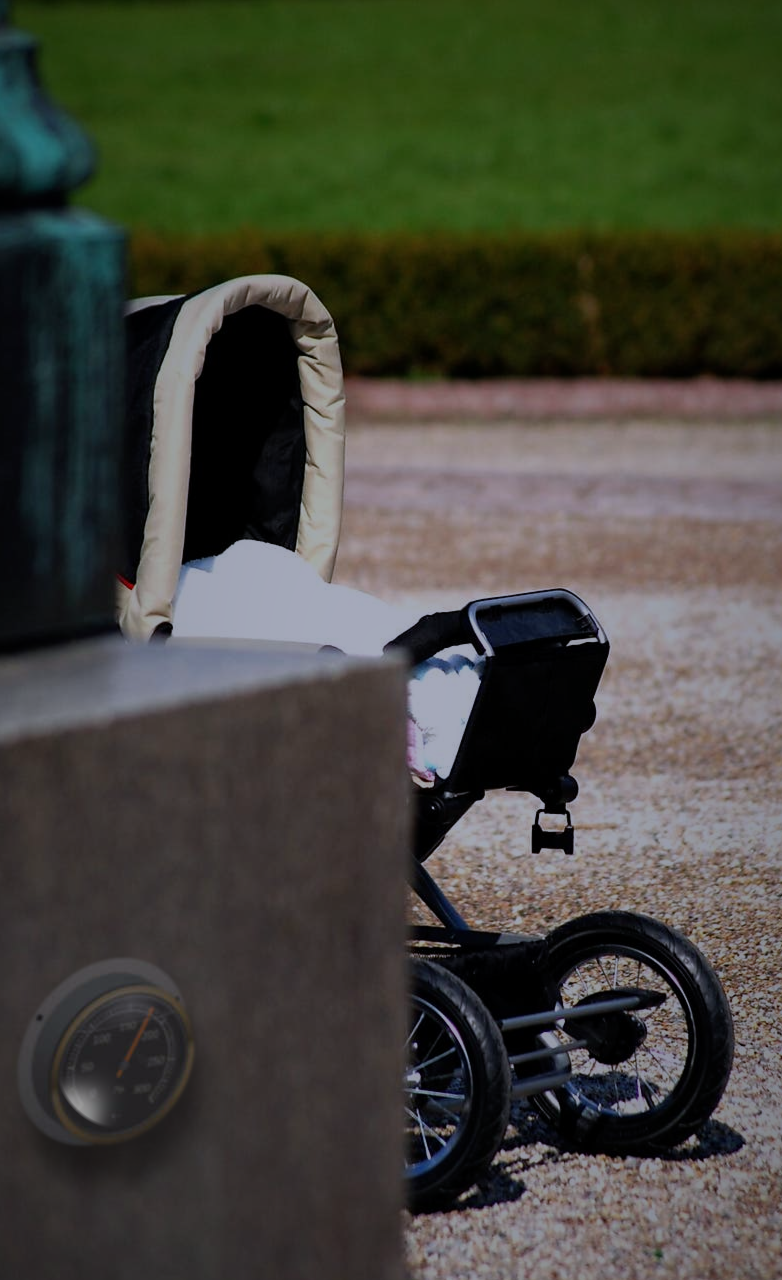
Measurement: 175 psi
